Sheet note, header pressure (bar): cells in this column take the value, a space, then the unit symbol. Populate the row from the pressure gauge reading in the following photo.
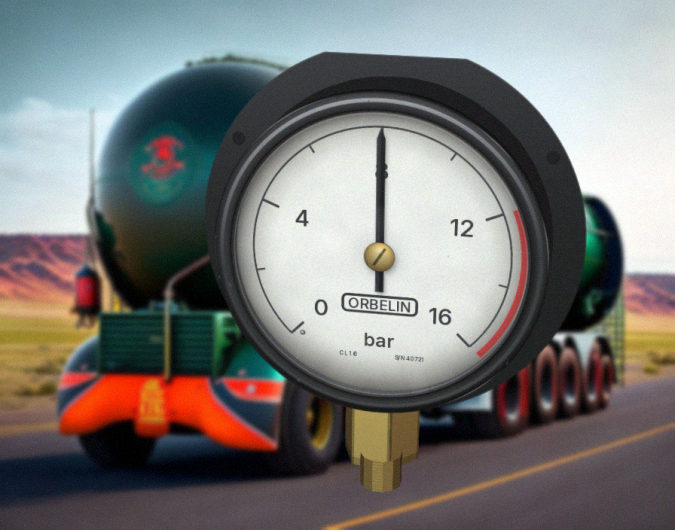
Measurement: 8 bar
